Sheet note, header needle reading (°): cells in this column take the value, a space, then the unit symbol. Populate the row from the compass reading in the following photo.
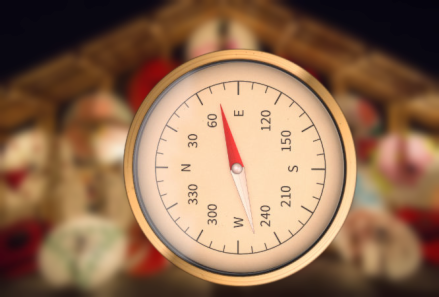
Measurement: 75 °
